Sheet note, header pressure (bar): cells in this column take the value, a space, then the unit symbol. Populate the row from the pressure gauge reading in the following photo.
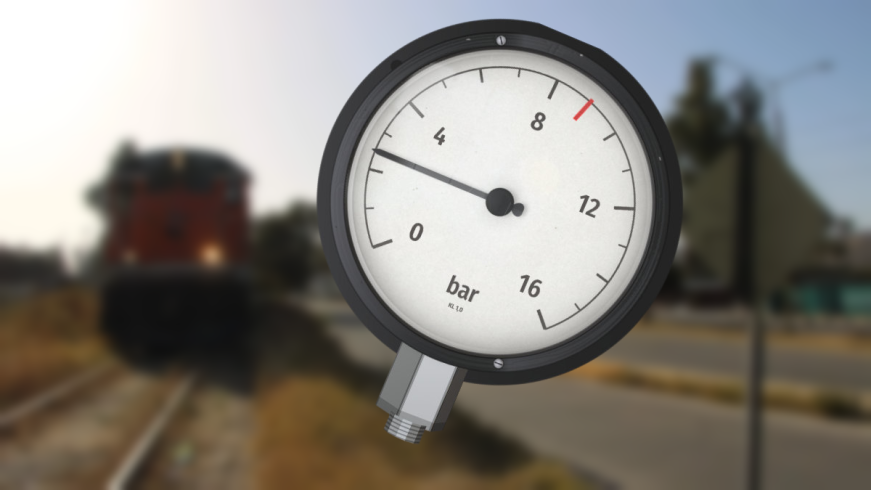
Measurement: 2.5 bar
